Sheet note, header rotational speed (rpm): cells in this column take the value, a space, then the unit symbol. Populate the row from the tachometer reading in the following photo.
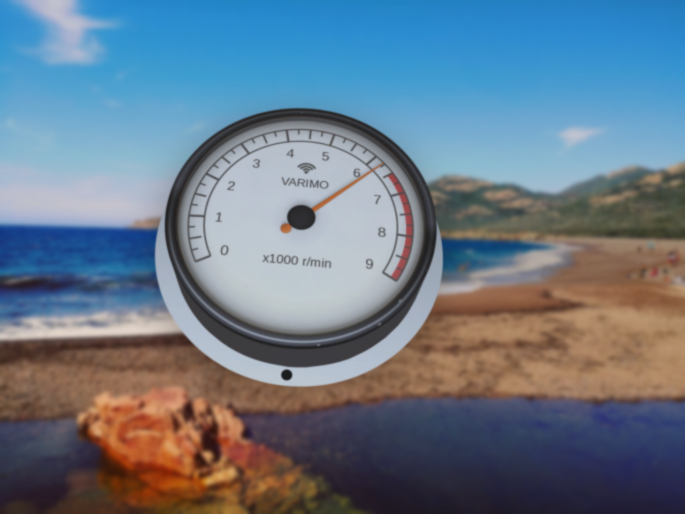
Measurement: 6250 rpm
